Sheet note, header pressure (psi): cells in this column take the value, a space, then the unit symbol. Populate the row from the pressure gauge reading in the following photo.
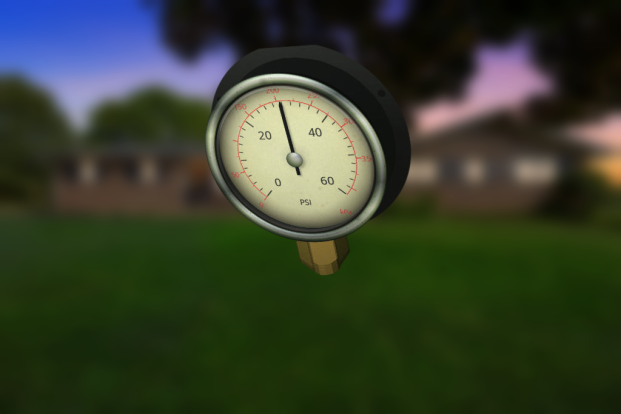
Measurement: 30 psi
